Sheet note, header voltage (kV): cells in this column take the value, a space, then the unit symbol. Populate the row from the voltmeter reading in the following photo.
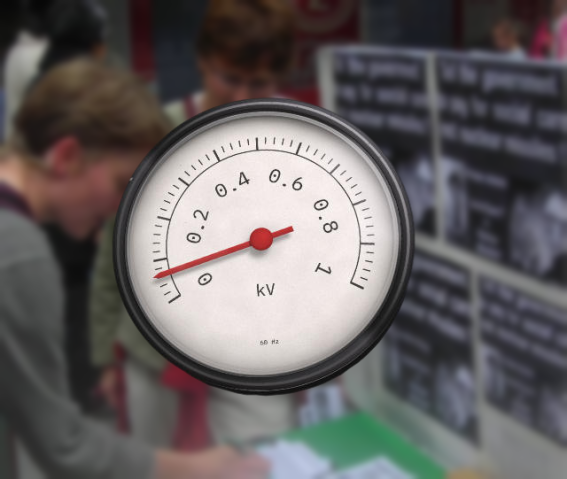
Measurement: 0.06 kV
